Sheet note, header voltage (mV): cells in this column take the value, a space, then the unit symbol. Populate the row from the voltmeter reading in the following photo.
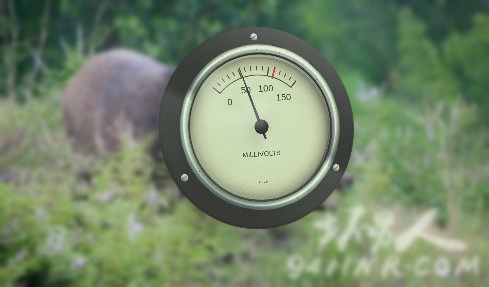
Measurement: 50 mV
